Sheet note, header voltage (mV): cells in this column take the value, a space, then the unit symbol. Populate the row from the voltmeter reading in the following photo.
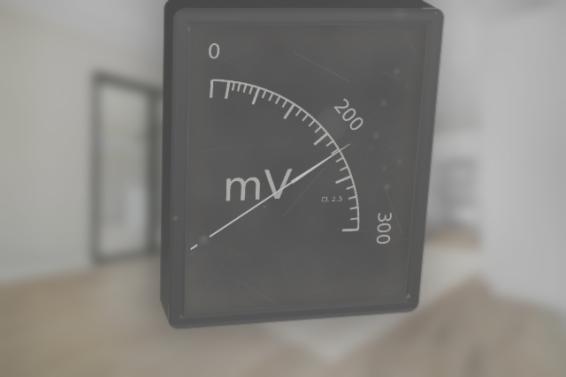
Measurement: 220 mV
